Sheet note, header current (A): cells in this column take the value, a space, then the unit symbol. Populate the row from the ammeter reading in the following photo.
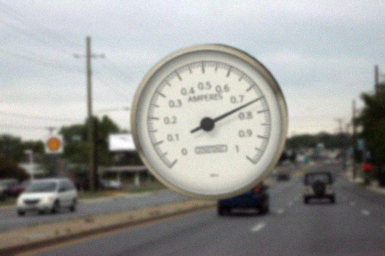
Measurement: 0.75 A
